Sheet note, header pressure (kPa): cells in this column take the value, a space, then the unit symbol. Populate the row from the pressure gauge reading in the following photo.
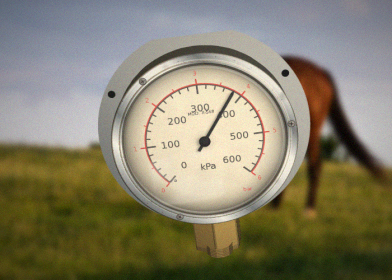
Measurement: 380 kPa
